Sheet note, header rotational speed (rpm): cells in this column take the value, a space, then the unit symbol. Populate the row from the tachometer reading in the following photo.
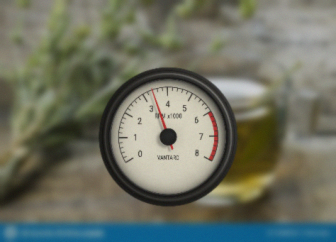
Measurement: 3400 rpm
